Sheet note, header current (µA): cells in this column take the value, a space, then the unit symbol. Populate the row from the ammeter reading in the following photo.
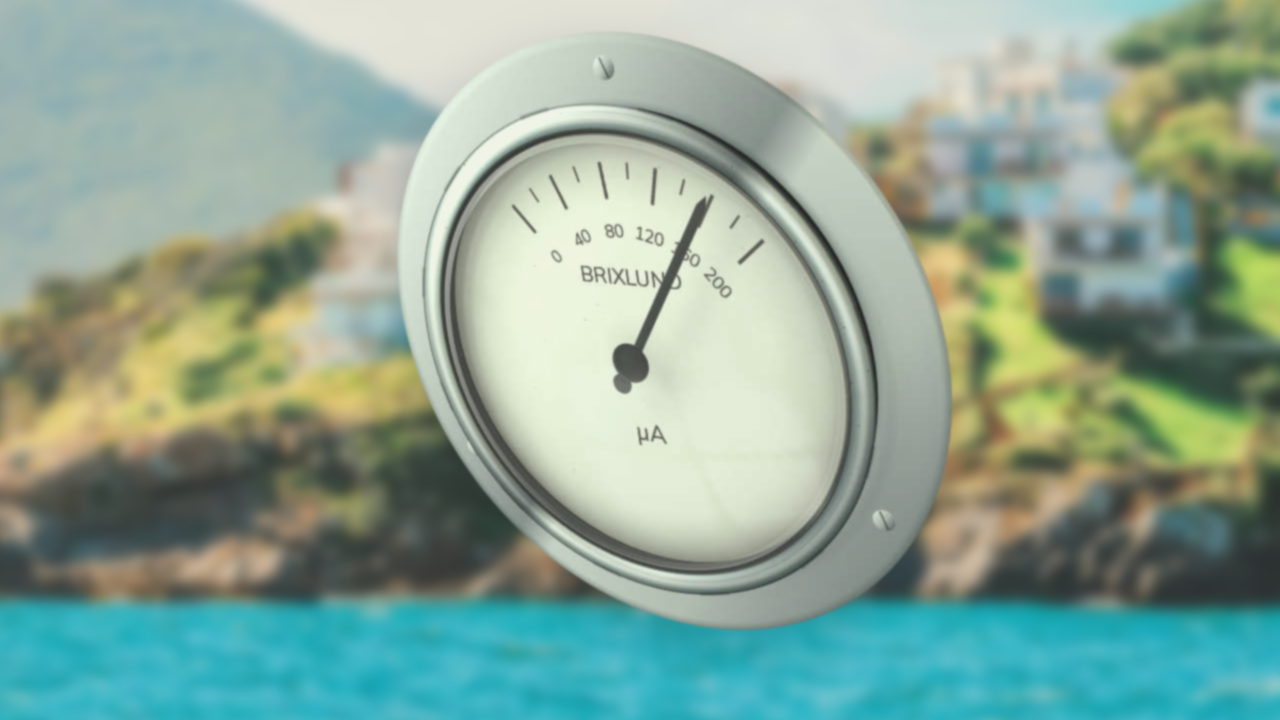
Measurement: 160 µA
